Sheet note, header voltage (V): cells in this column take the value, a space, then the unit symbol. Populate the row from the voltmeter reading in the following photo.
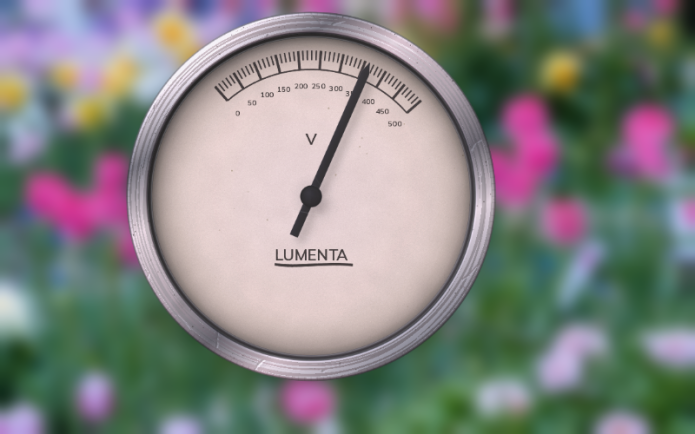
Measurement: 360 V
